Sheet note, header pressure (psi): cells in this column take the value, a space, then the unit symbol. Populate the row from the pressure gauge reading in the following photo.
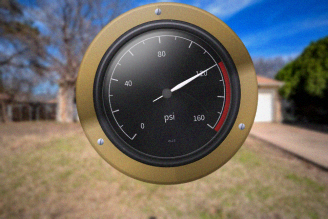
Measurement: 120 psi
